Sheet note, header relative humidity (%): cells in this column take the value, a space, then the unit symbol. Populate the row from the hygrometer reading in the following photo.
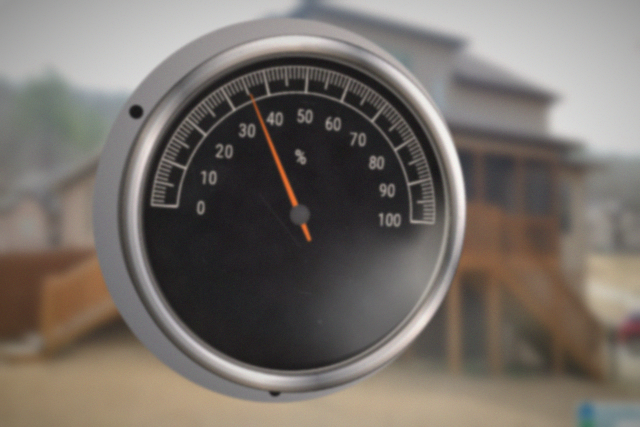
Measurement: 35 %
